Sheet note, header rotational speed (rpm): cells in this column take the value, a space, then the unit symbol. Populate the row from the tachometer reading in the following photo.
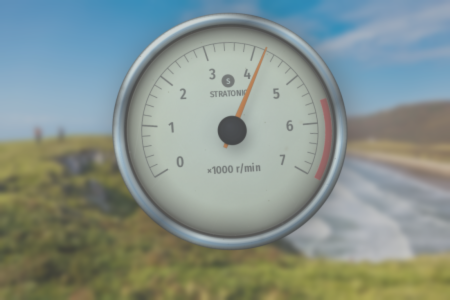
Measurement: 4200 rpm
